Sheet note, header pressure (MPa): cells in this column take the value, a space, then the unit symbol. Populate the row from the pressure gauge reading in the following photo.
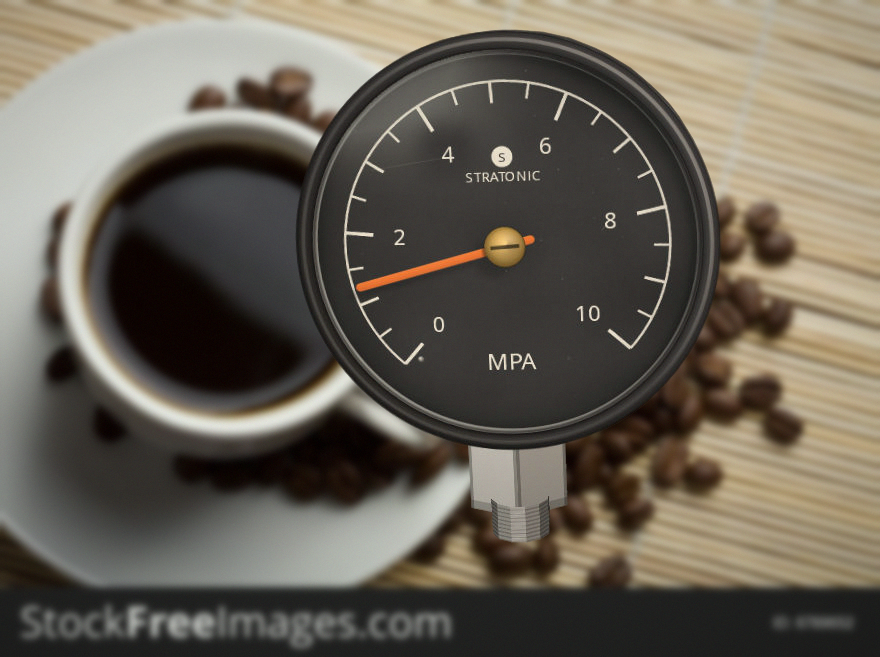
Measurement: 1.25 MPa
